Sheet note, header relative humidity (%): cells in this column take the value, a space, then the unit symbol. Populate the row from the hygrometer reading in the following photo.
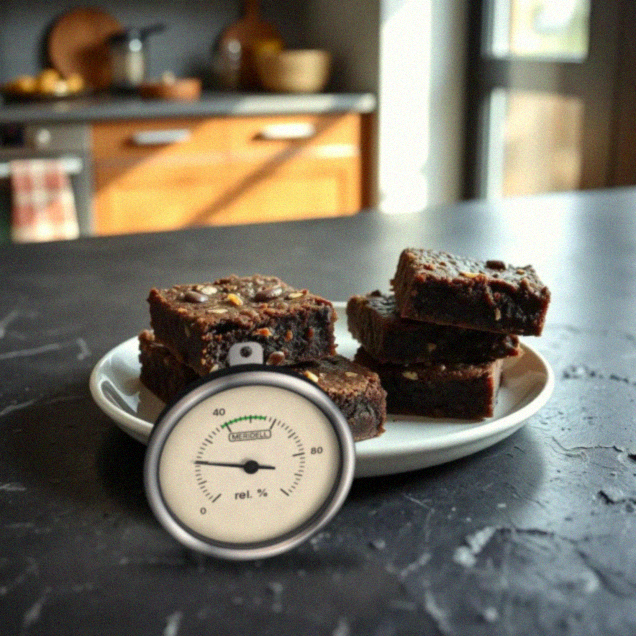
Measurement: 20 %
